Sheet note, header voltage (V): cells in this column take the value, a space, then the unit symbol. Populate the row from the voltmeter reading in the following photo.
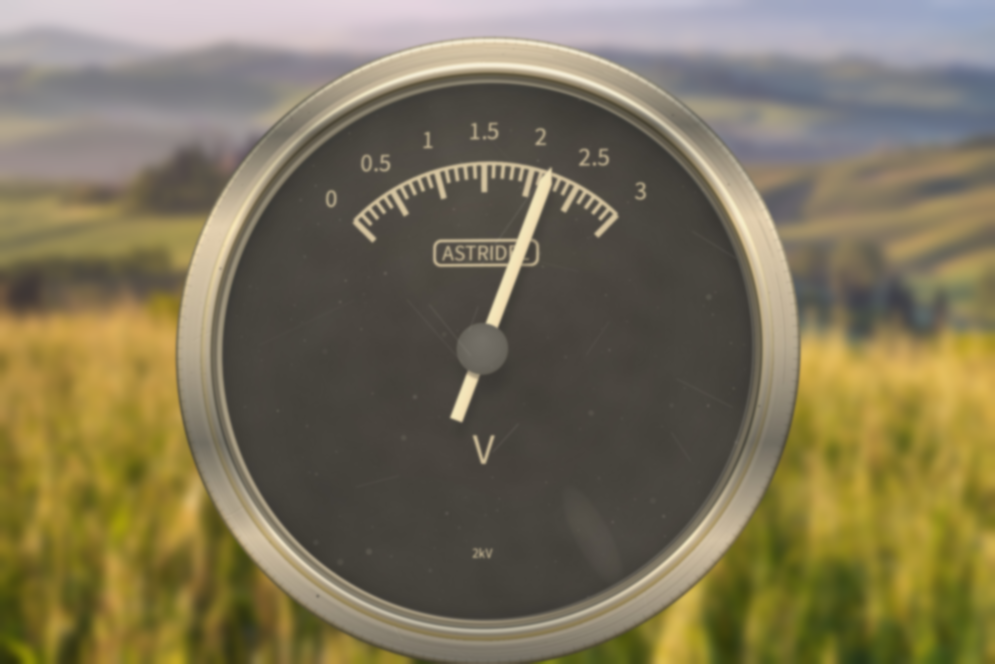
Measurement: 2.2 V
